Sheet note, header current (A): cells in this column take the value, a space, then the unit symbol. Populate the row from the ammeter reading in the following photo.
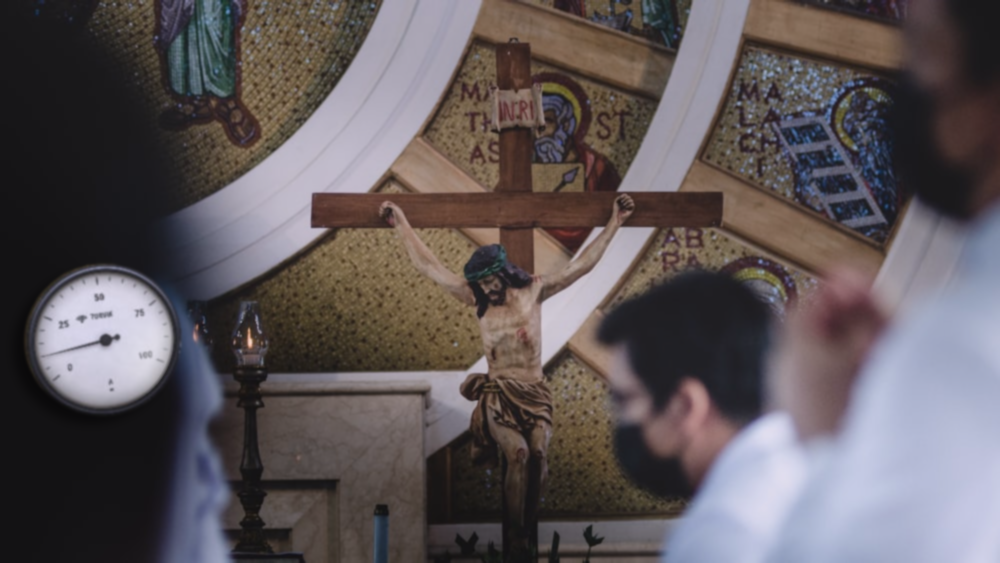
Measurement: 10 A
